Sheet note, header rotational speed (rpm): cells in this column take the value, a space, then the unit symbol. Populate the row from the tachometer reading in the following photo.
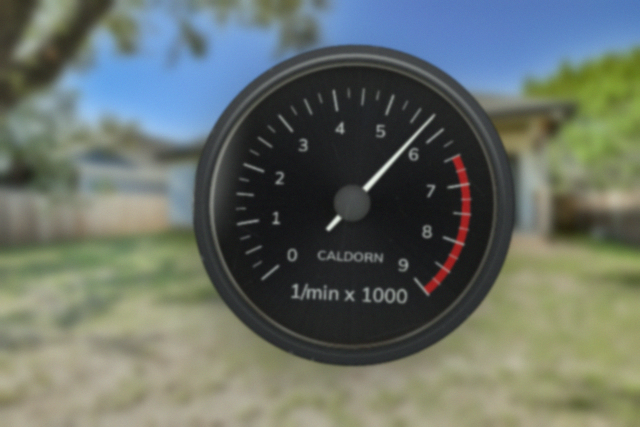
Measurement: 5750 rpm
